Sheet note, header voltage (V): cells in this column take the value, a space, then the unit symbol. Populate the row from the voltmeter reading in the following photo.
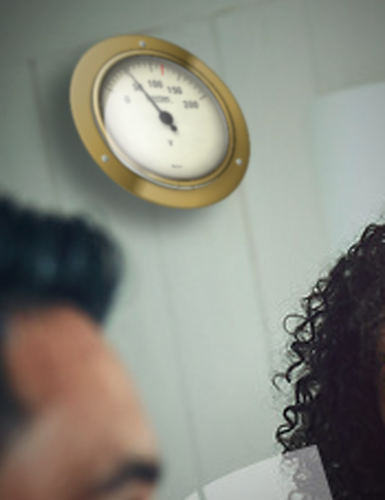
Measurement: 50 V
